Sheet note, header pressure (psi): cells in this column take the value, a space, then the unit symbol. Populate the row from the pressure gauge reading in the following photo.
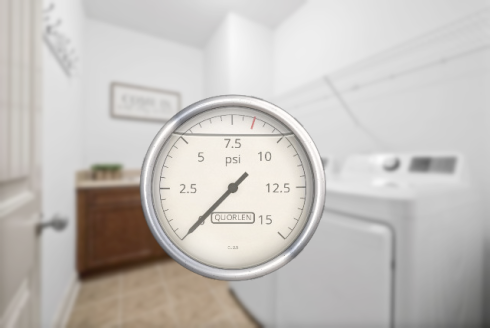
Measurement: 0 psi
